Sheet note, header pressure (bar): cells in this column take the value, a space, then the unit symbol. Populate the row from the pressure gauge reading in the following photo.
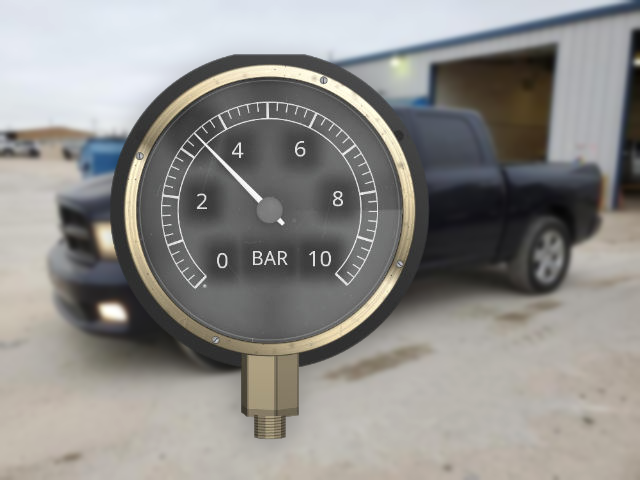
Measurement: 3.4 bar
